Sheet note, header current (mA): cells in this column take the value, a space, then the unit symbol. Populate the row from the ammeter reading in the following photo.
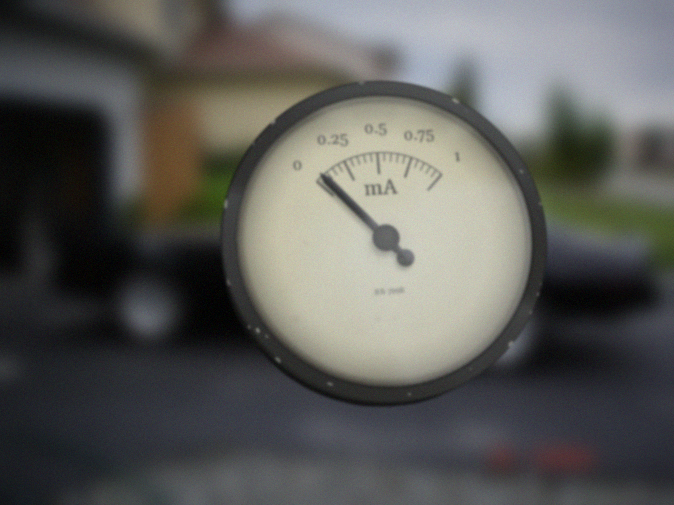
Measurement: 0.05 mA
